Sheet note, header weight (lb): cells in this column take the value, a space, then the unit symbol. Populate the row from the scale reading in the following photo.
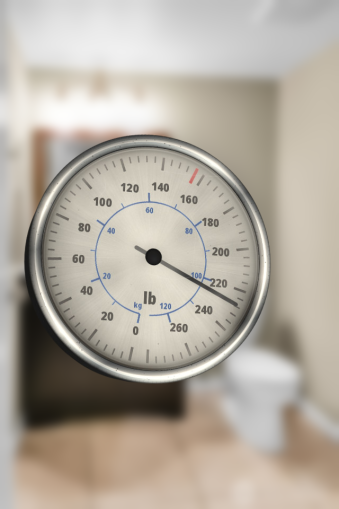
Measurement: 228 lb
